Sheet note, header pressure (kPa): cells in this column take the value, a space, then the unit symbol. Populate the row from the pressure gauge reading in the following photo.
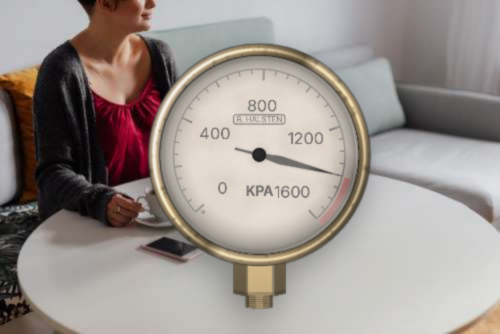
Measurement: 1400 kPa
